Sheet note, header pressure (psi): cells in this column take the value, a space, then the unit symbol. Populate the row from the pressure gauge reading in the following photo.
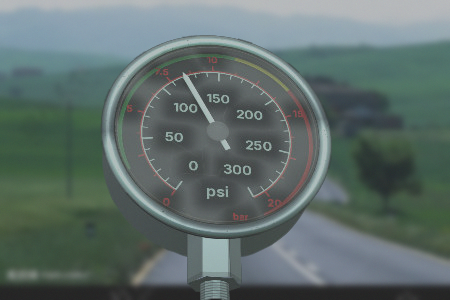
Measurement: 120 psi
